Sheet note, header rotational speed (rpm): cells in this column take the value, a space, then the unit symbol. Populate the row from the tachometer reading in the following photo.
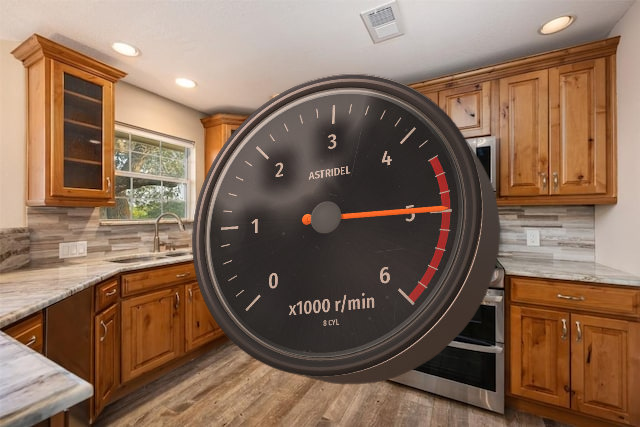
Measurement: 5000 rpm
